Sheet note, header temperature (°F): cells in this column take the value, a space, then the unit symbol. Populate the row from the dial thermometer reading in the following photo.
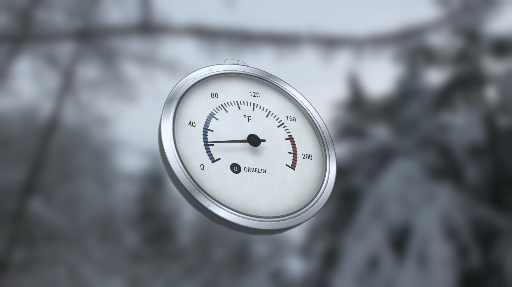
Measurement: 20 °F
